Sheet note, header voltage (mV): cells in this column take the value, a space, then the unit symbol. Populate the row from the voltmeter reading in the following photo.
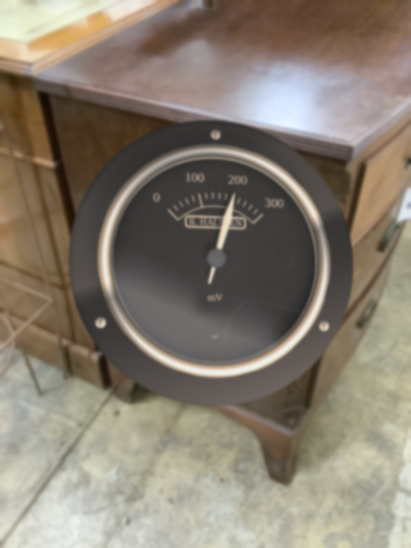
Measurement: 200 mV
